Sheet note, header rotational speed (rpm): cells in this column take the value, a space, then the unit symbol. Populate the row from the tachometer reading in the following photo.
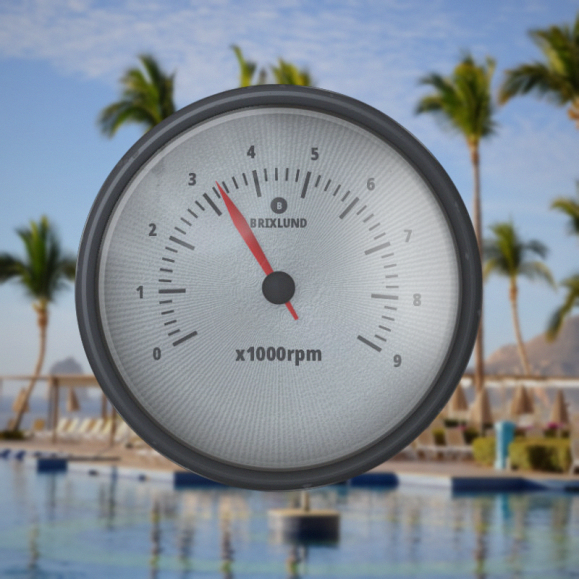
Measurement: 3300 rpm
